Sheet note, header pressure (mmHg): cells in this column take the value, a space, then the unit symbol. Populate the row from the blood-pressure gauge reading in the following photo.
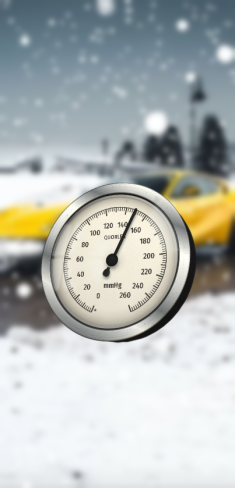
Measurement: 150 mmHg
